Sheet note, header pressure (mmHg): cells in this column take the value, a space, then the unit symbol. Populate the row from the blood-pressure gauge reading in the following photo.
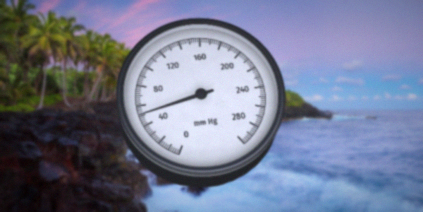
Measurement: 50 mmHg
